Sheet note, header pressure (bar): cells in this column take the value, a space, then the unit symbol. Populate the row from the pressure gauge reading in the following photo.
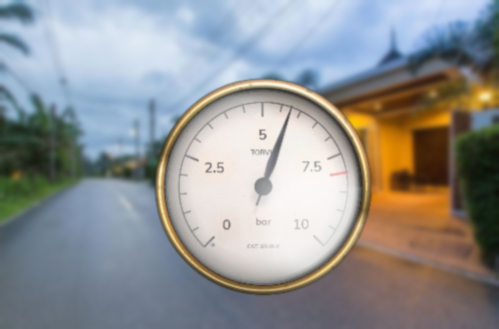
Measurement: 5.75 bar
